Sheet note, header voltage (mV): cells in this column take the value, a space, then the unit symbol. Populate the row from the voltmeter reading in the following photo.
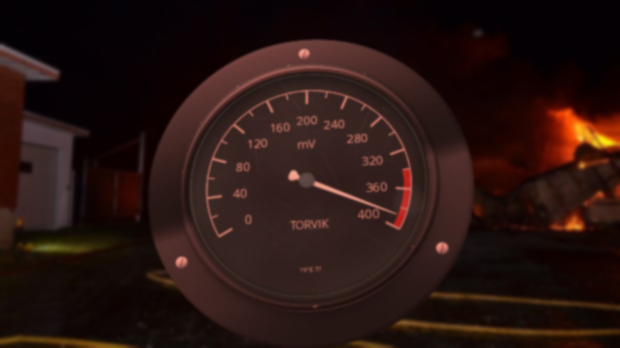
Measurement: 390 mV
